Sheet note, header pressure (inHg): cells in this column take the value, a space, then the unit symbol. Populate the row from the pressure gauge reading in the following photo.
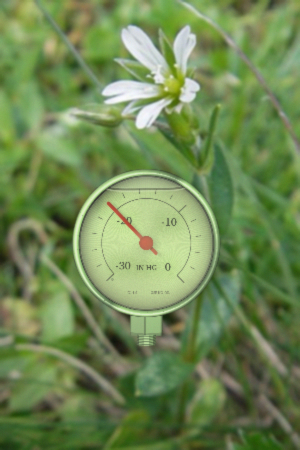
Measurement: -20 inHg
